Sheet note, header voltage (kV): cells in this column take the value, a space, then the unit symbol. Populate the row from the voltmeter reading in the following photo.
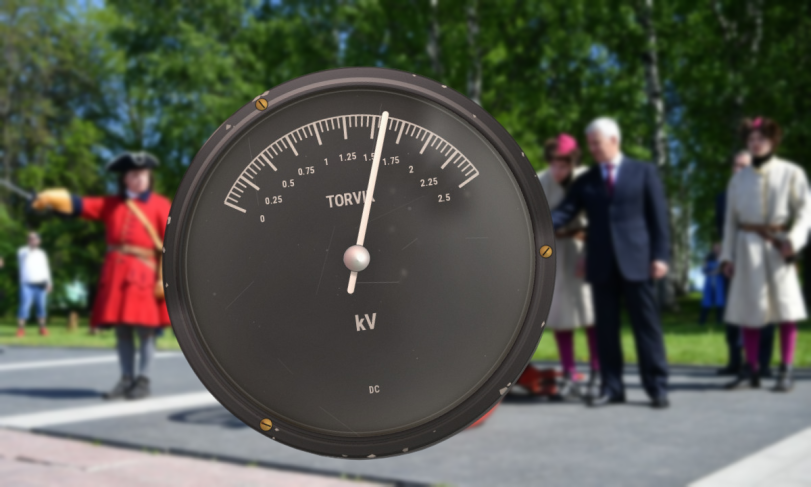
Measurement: 1.6 kV
